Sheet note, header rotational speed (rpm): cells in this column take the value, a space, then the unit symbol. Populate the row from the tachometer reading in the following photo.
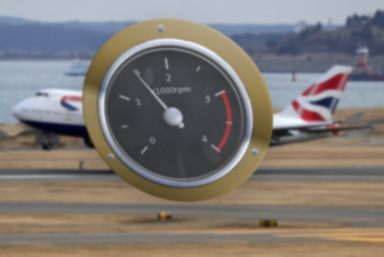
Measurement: 1500 rpm
